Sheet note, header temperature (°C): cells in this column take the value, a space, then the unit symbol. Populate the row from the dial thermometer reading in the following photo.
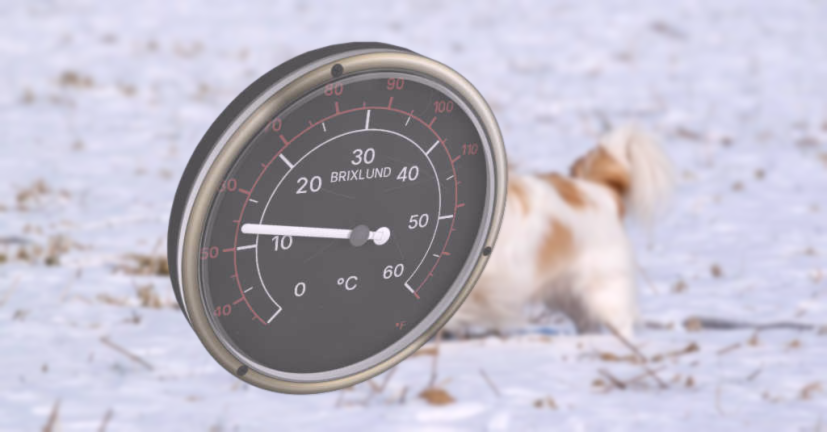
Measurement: 12.5 °C
